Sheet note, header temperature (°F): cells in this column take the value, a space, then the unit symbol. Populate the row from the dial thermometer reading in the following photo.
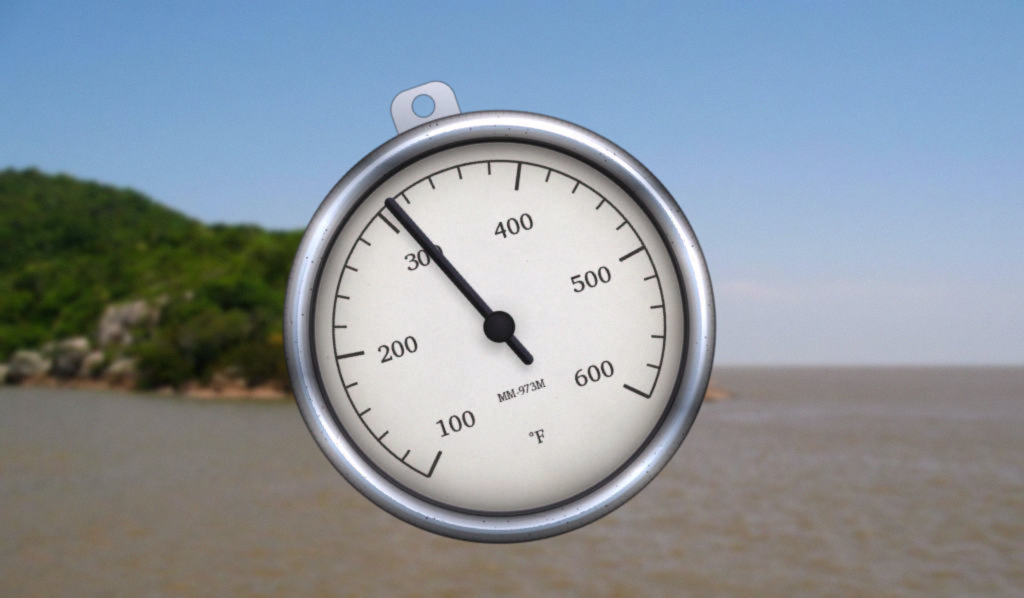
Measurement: 310 °F
